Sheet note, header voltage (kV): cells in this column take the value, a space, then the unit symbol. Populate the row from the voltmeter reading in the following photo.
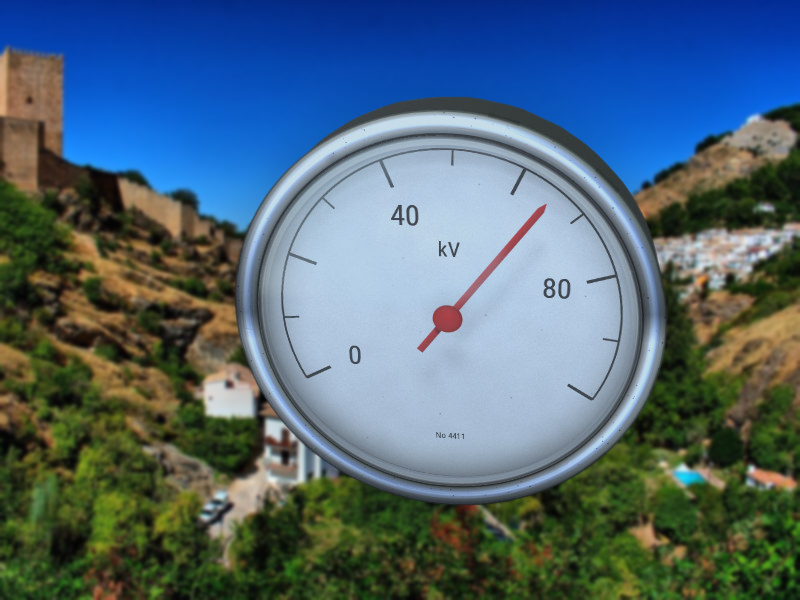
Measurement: 65 kV
